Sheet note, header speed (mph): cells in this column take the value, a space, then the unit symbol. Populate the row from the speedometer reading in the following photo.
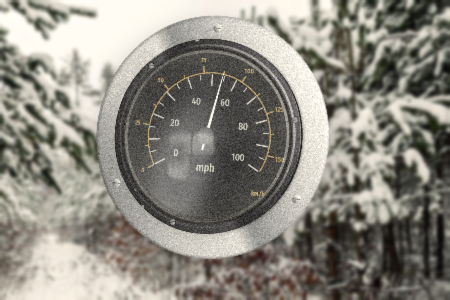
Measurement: 55 mph
